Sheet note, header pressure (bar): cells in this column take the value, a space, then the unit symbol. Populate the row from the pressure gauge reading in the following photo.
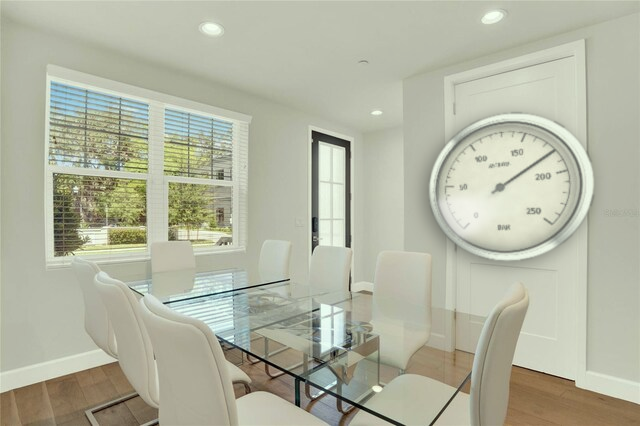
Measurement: 180 bar
